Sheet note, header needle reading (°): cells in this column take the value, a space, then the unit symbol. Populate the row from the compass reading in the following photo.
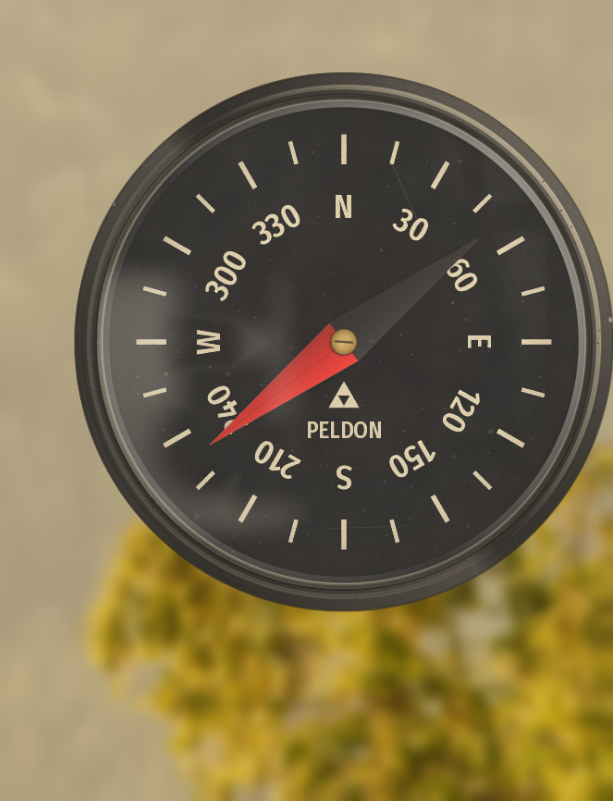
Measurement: 232.5 °
